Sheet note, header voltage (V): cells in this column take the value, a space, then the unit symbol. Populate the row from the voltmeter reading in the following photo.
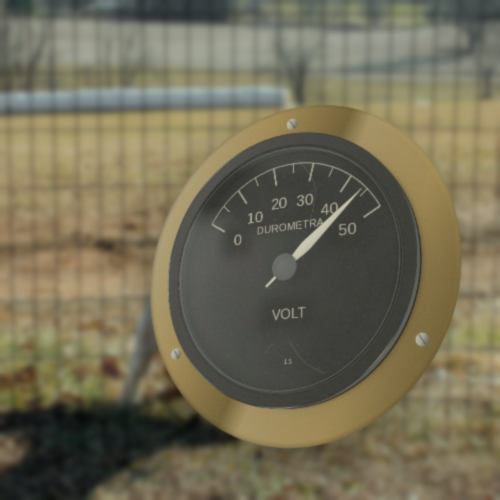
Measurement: 45 V
